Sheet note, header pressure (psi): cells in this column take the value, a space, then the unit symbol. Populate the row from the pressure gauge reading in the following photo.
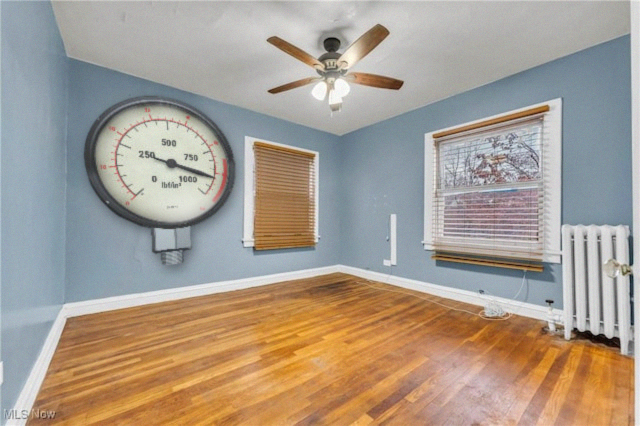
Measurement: 900 psi
